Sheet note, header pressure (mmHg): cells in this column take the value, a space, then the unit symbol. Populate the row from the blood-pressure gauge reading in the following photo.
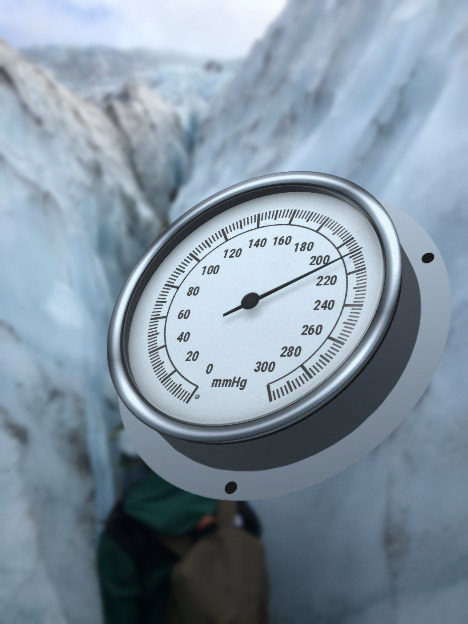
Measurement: 210 mmHg
